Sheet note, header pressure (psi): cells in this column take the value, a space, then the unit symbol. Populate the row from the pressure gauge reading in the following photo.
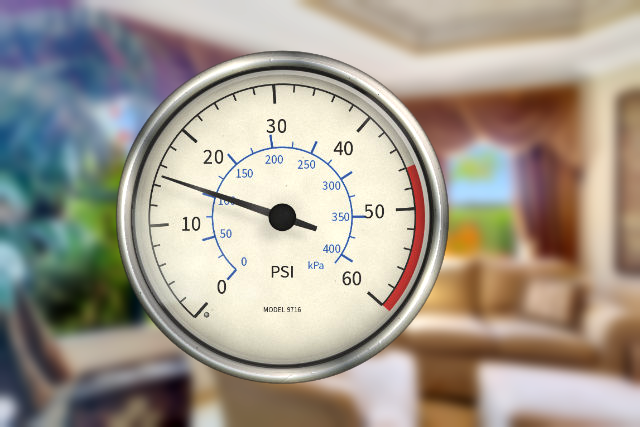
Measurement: 15 psi
